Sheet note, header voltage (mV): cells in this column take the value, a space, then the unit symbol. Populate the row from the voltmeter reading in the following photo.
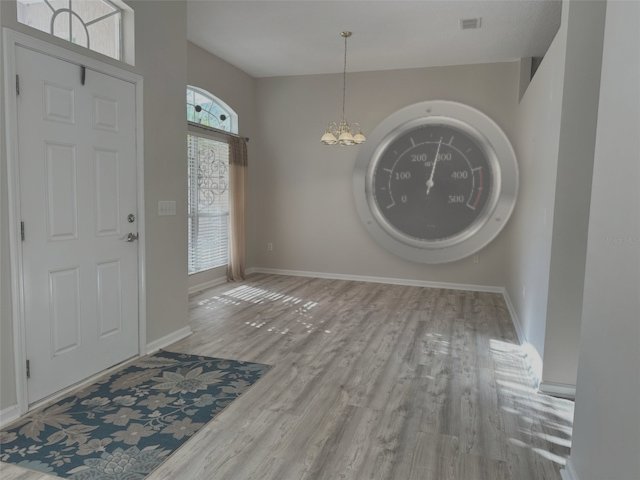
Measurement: 275 mV
